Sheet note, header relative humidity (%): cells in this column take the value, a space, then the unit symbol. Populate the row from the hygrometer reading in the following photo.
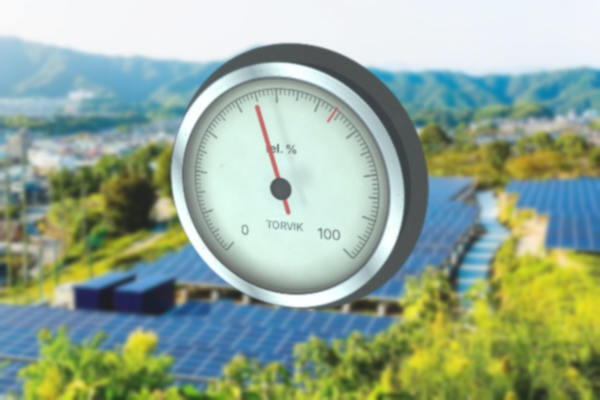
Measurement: 45 %
